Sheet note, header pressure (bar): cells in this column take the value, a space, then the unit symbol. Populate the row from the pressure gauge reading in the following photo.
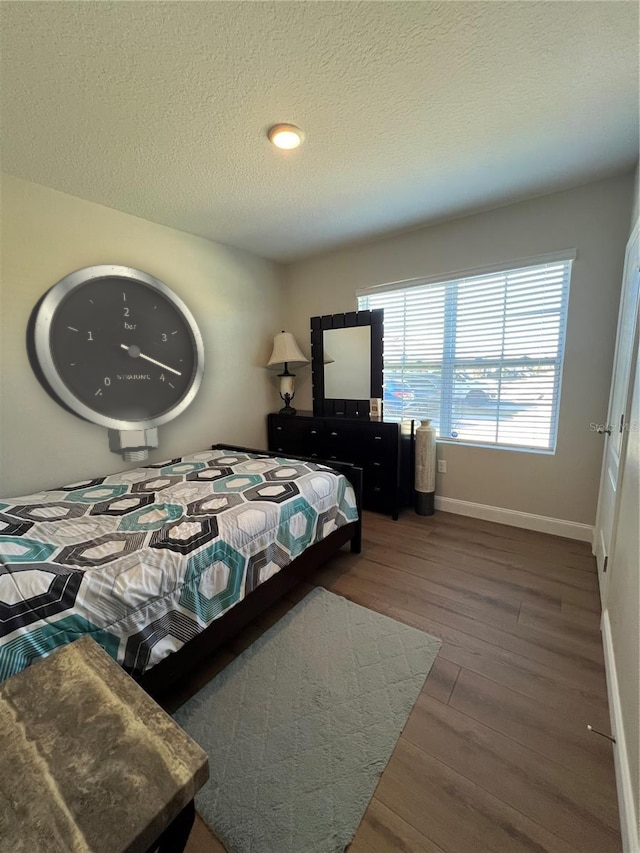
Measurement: 3.75 bar
